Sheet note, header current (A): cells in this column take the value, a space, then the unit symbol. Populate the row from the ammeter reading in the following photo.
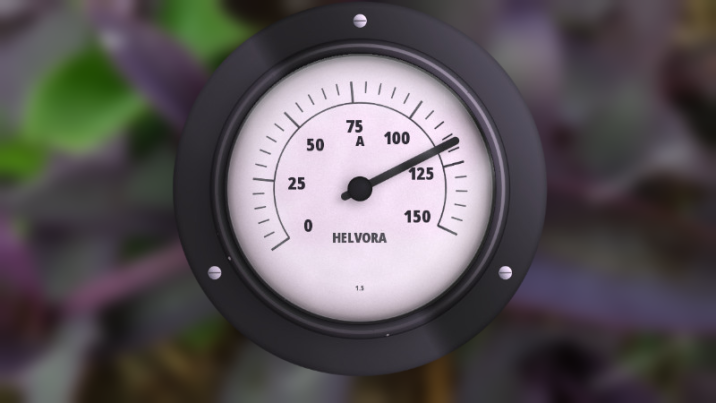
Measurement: 117.5 A
